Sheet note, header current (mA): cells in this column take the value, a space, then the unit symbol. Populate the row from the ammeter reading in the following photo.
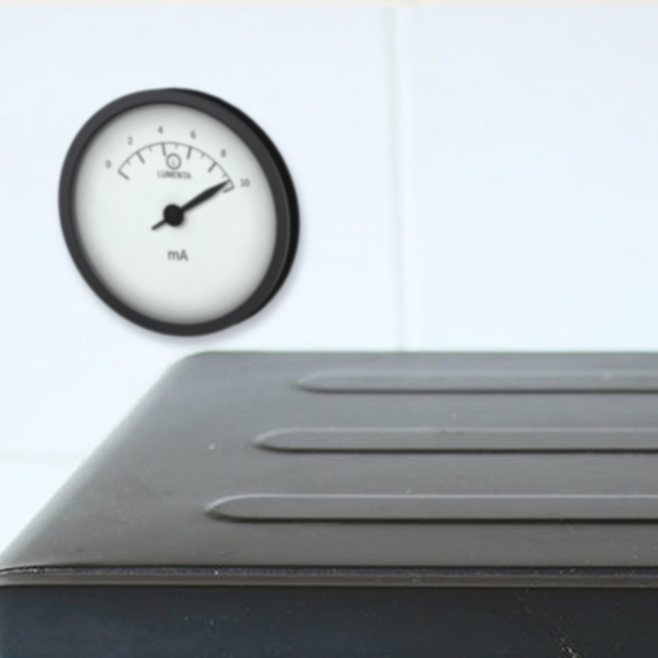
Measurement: 9.5 mA
